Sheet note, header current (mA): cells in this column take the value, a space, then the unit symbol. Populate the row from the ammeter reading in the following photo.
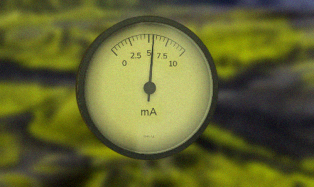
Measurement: 5.5 mA
